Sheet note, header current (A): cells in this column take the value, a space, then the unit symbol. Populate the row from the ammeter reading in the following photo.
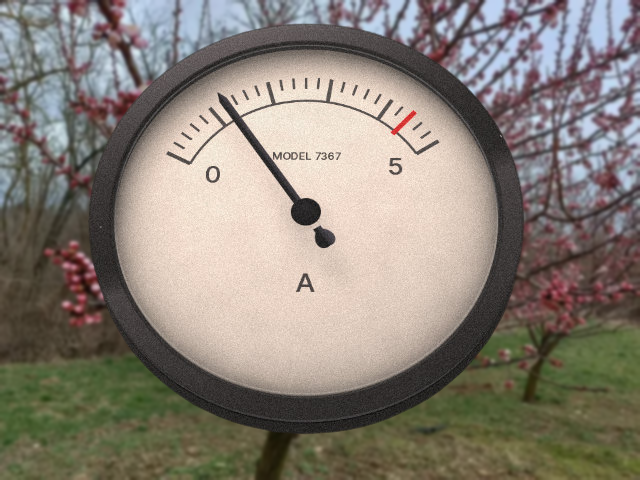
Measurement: 1.2 A
